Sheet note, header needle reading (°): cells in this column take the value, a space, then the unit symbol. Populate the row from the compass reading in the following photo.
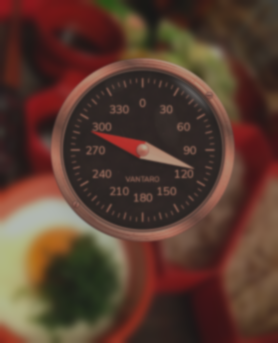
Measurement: 290 °
